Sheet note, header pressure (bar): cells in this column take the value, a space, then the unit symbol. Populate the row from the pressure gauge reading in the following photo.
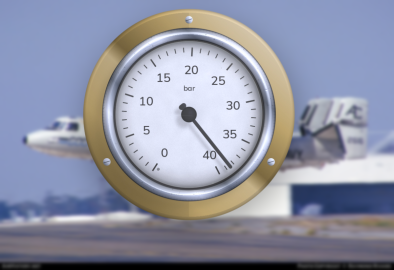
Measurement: 38.5 bar
